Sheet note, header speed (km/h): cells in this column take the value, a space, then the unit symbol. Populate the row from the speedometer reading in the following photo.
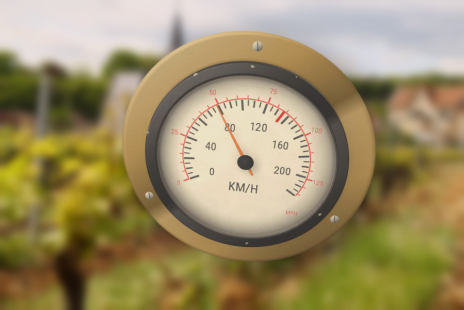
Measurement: 80 km/h
